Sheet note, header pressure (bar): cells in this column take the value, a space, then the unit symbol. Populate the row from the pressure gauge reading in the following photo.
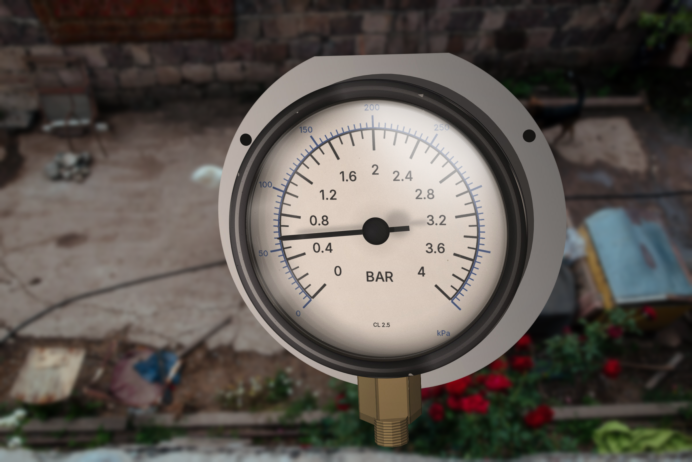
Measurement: 0.6 bar
